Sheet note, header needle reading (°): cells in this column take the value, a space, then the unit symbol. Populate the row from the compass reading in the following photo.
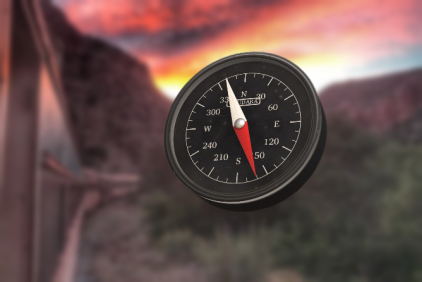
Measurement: 160 °
